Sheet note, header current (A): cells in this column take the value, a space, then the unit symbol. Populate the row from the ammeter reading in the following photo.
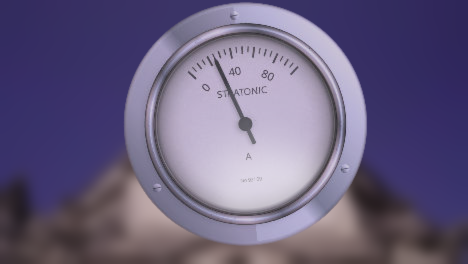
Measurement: 25 A
